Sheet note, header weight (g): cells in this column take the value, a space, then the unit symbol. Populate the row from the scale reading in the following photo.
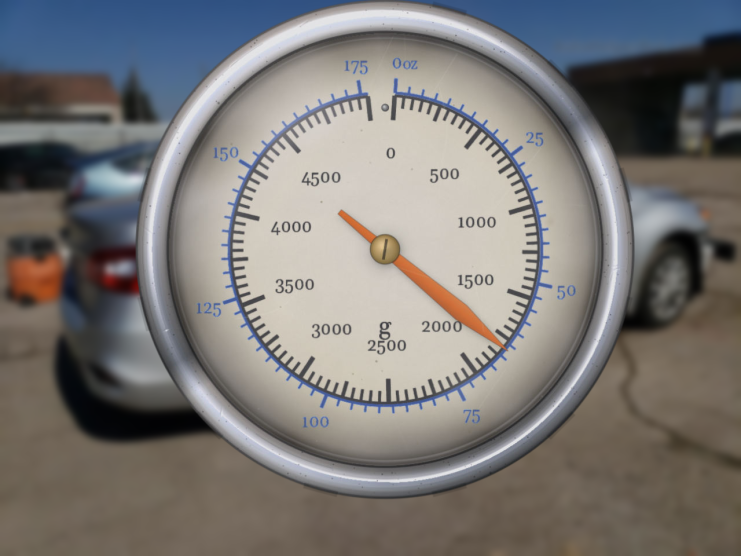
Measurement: 1800 g
